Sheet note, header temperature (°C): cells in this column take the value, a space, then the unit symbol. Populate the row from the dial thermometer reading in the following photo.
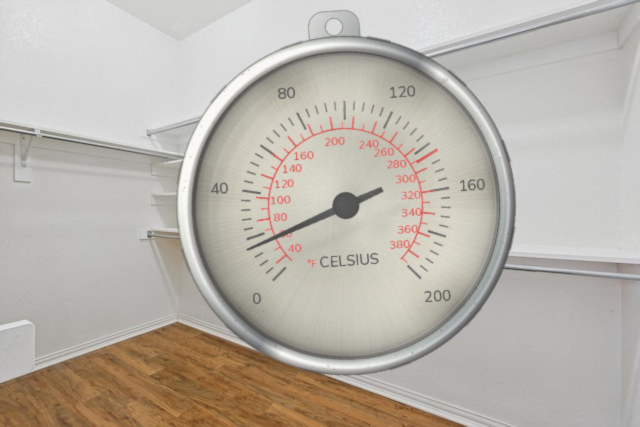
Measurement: 16 °C
